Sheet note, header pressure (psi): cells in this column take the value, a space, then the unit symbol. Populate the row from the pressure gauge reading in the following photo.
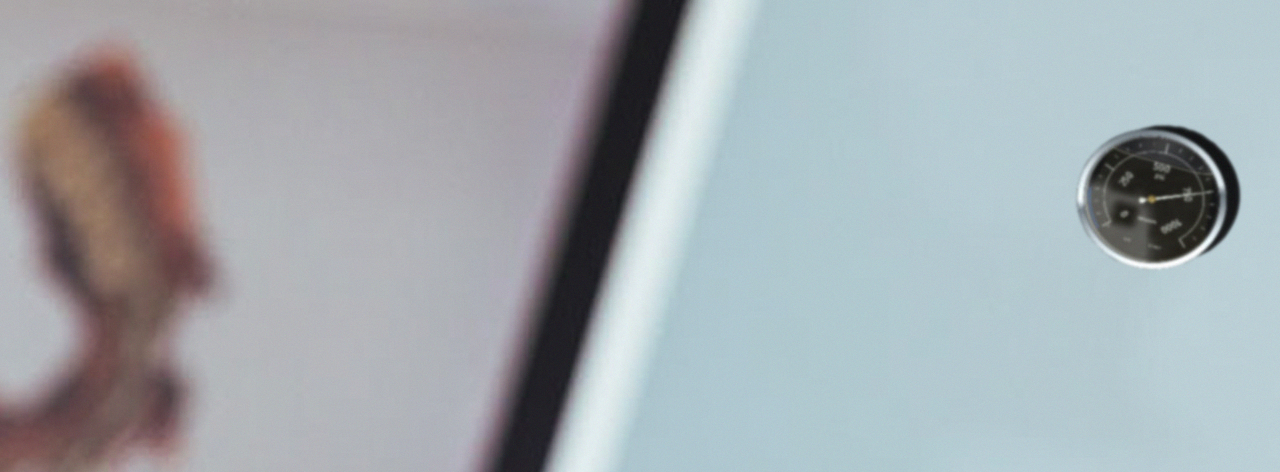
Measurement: 750 psi
